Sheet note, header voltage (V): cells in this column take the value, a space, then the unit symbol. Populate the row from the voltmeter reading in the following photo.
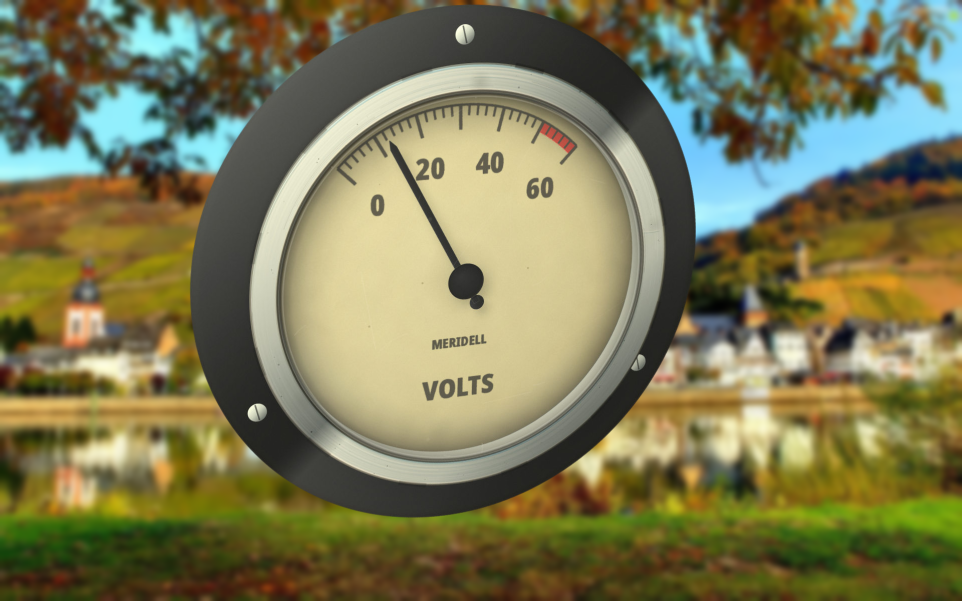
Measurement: 12 V
